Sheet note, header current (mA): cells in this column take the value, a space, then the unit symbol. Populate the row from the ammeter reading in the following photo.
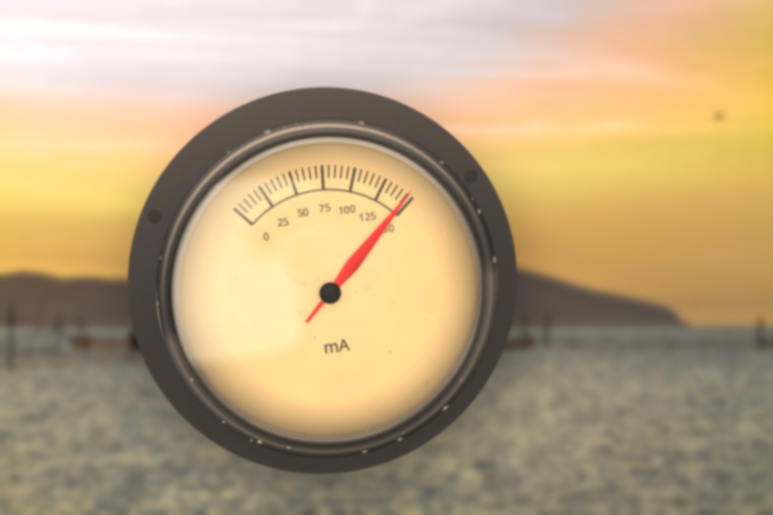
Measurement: 145 mA
